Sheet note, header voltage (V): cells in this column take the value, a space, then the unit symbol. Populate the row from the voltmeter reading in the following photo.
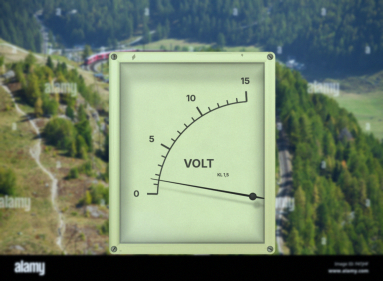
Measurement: 1.5 V
